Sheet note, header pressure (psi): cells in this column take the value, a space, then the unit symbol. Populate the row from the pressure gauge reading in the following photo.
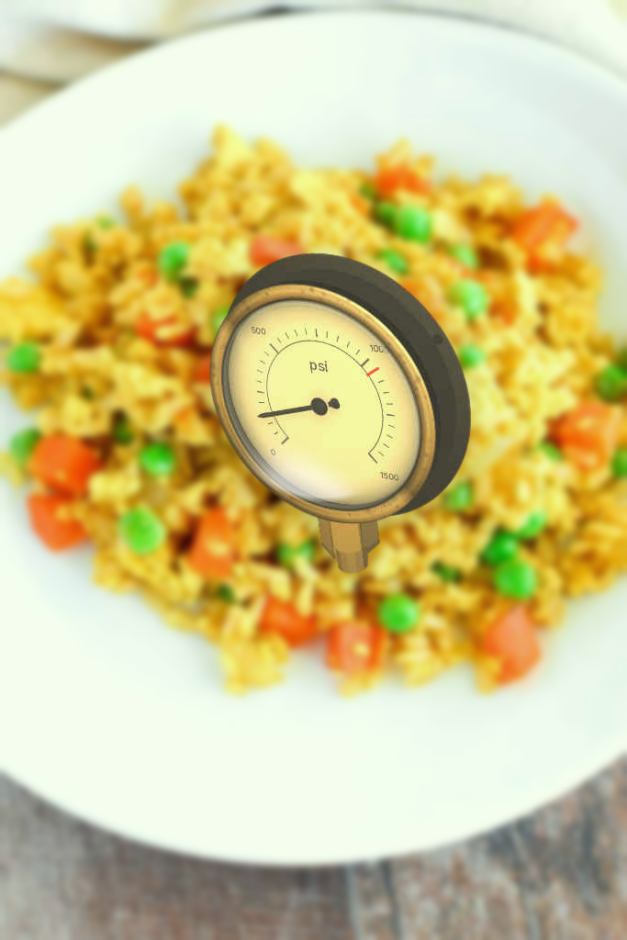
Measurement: 150 psi
